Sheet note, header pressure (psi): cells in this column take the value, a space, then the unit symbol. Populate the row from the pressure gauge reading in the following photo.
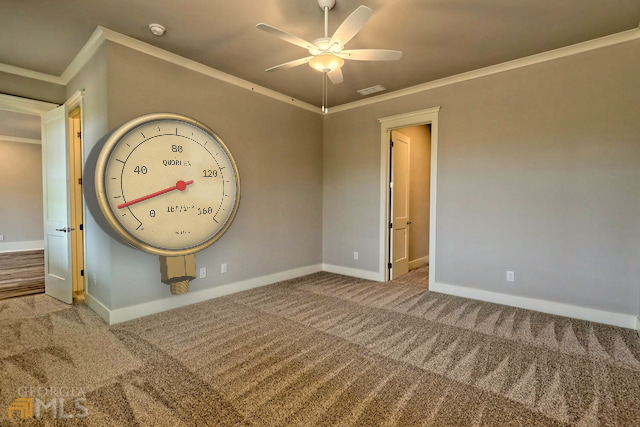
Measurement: 15 psi
